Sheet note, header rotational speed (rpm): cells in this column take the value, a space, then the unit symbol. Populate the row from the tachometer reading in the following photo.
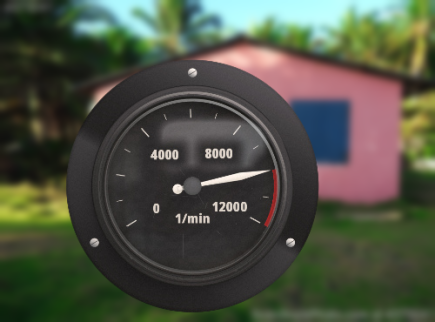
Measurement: 10000 rpm
